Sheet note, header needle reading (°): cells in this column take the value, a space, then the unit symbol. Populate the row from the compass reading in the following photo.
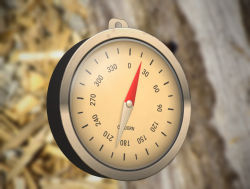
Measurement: 15 °
